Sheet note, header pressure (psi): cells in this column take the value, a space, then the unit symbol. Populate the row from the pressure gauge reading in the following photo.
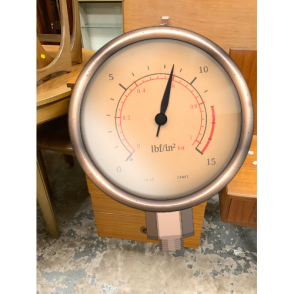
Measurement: 8.5 psi
